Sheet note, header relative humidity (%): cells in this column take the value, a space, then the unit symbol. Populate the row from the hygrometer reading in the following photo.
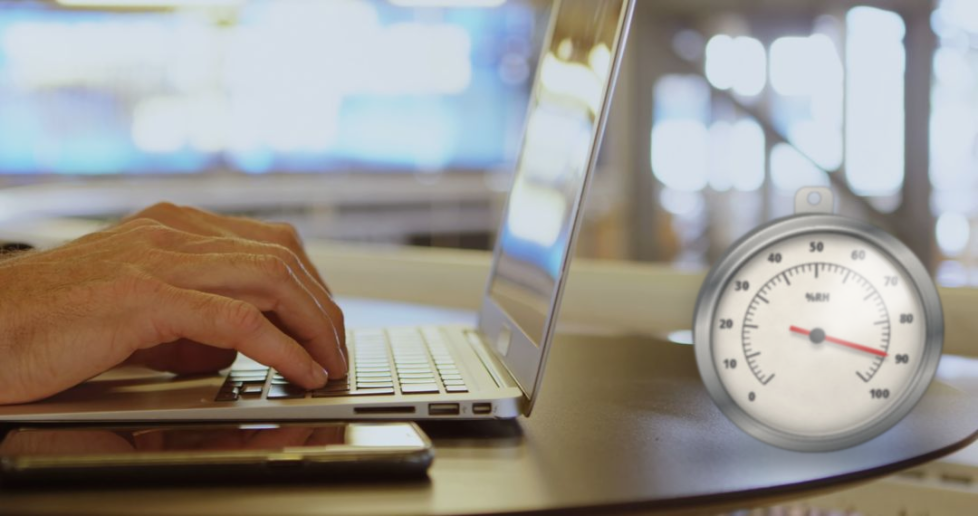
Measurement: 90 %
